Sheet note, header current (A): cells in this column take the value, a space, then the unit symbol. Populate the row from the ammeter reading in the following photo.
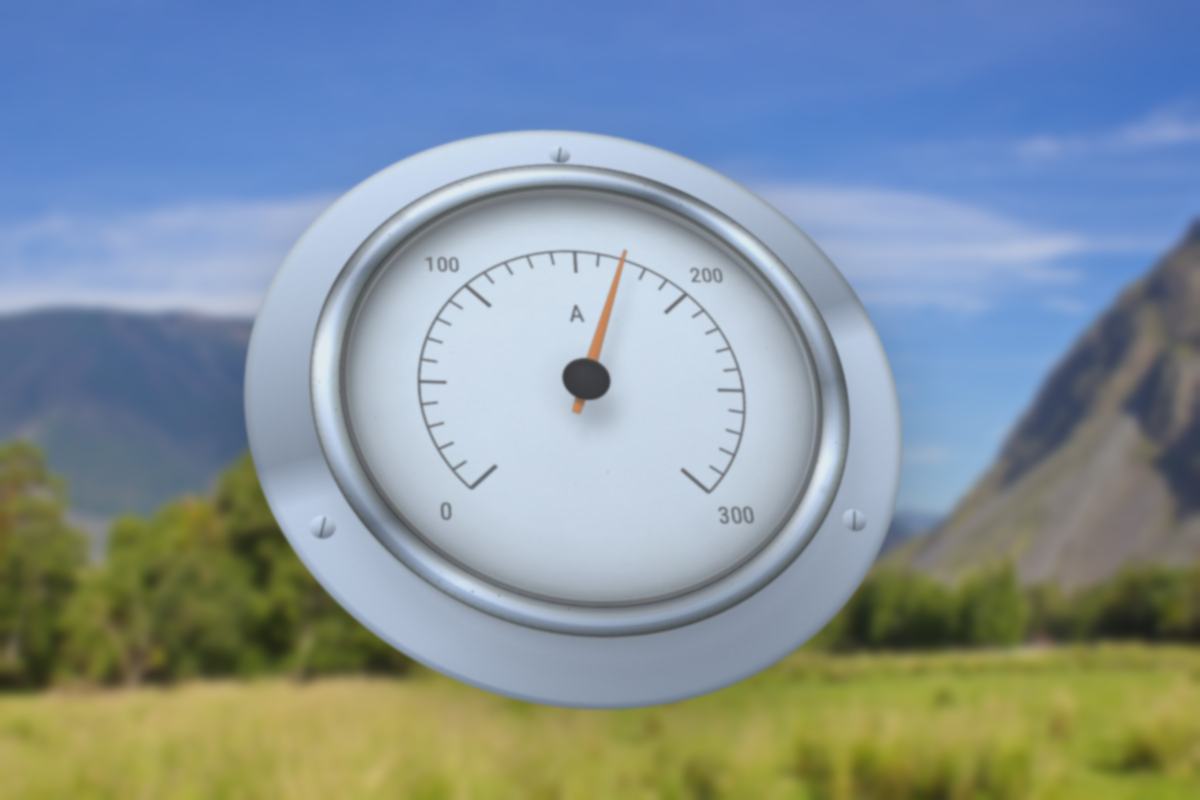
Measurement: 170 A
